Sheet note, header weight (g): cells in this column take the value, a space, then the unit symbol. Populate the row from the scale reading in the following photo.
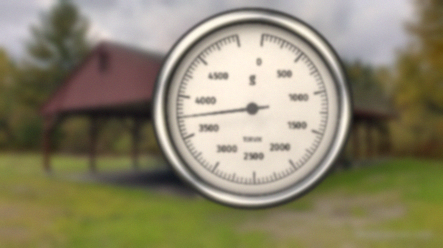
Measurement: 3750 g
